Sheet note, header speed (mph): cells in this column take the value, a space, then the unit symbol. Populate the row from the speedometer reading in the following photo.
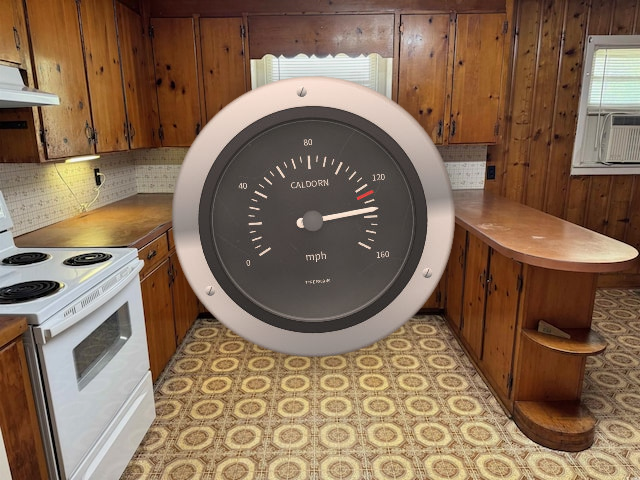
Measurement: 135 mph
